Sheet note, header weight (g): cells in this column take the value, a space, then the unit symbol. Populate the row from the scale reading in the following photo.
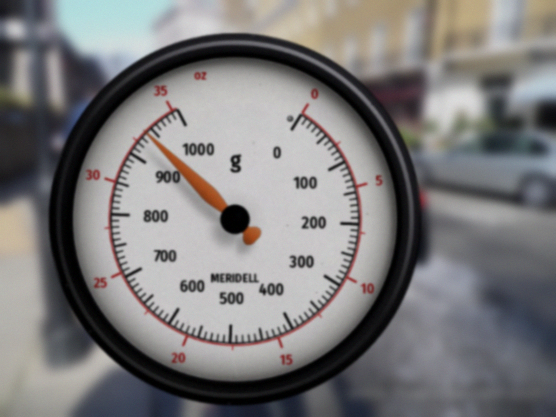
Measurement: 940 g
